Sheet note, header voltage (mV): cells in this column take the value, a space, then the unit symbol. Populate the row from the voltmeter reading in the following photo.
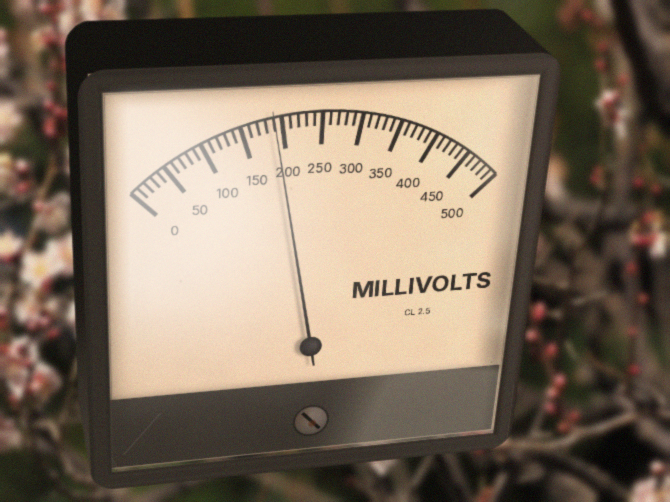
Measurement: 190 mV
